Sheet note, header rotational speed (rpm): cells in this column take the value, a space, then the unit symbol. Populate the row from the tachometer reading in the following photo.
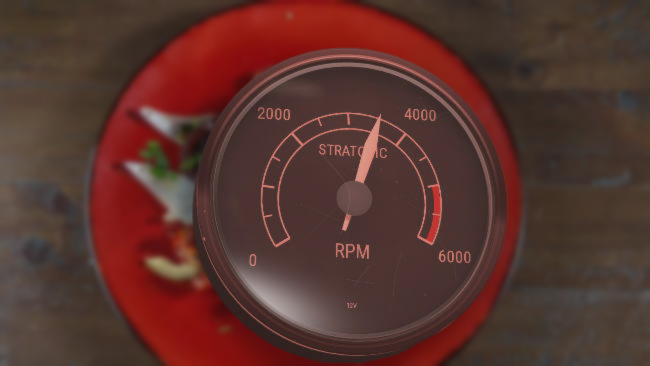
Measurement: 3500 rpm
